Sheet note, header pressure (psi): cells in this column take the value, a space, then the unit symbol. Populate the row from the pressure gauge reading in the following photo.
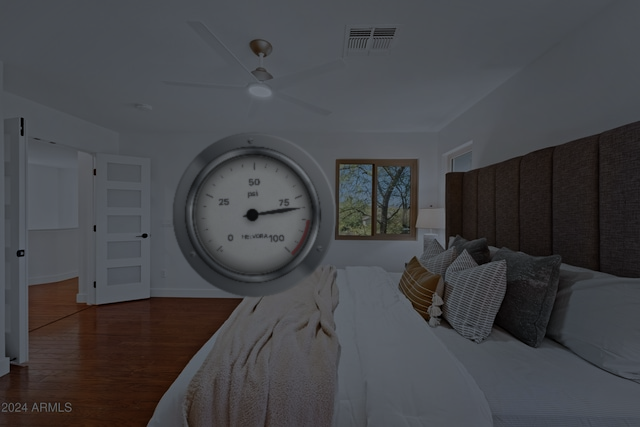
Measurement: 80 psi
